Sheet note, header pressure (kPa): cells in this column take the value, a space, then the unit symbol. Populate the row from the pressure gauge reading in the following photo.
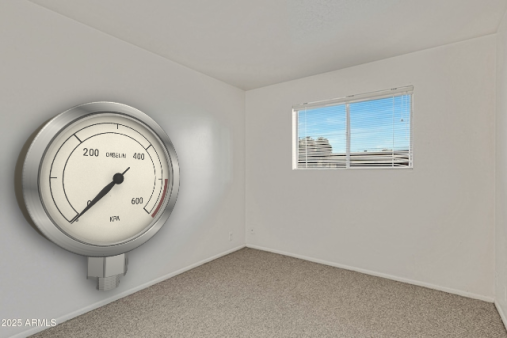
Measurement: 0 kPa
